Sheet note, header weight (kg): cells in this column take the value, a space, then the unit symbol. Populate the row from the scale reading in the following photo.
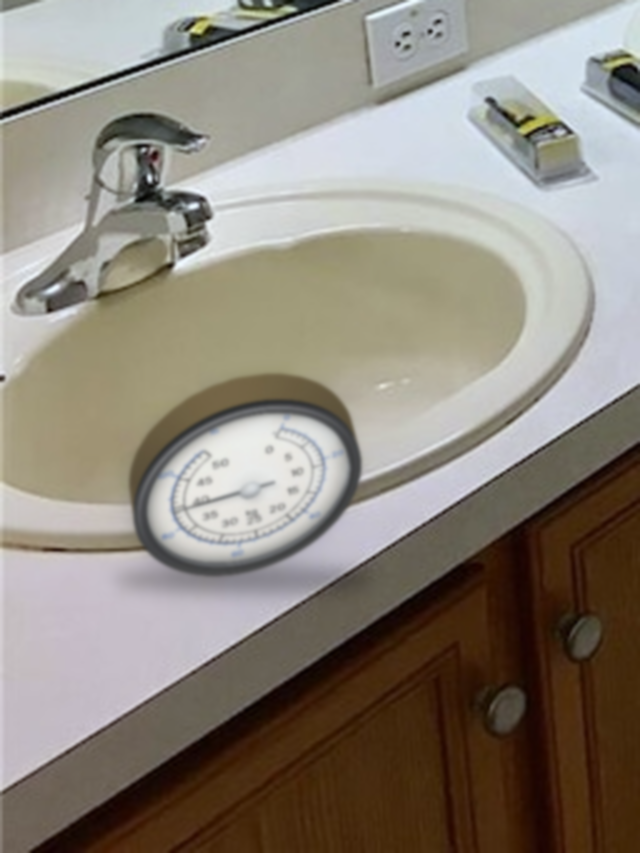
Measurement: 40 kg
